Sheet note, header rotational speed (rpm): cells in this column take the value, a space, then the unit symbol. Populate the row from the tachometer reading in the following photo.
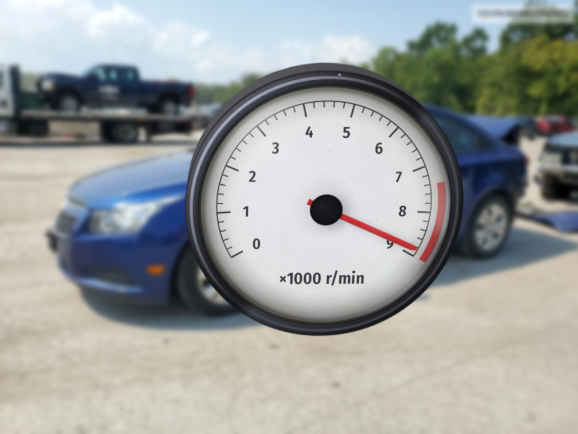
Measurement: 8800 rpm
